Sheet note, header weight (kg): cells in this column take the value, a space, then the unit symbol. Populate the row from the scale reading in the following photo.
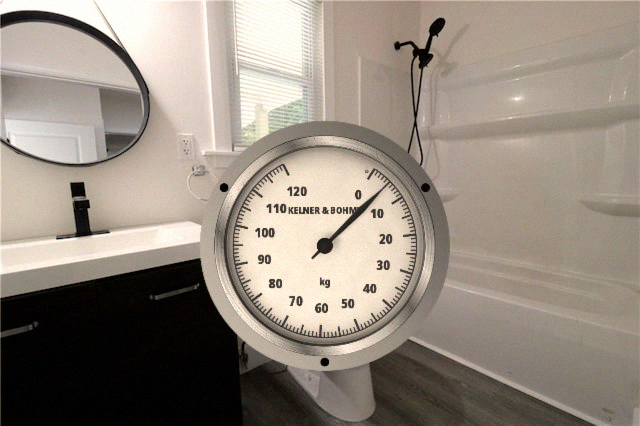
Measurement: 5 kg
